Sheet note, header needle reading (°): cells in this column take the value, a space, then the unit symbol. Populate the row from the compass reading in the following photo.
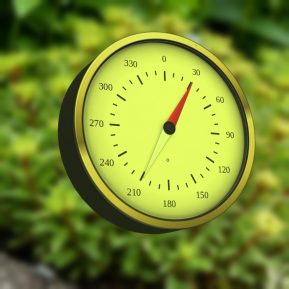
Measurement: 30 °
